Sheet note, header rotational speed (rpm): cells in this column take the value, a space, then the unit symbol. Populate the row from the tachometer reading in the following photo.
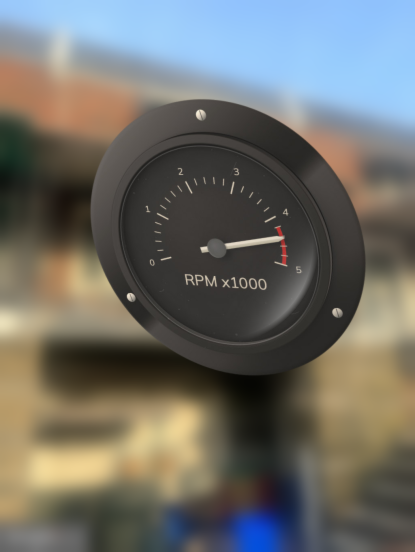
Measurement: 4400 rpm
